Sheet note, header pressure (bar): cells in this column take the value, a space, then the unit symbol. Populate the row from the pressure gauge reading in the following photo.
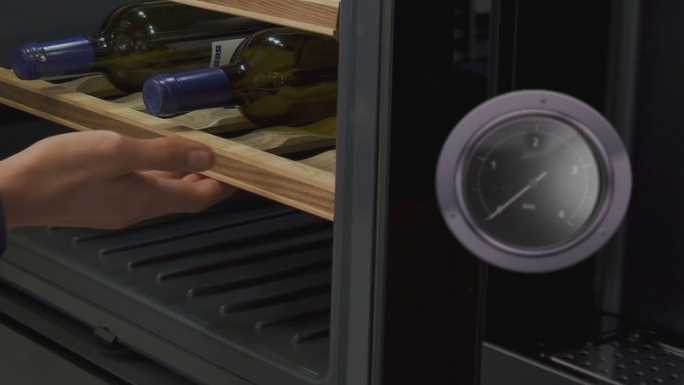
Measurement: 0 bar
